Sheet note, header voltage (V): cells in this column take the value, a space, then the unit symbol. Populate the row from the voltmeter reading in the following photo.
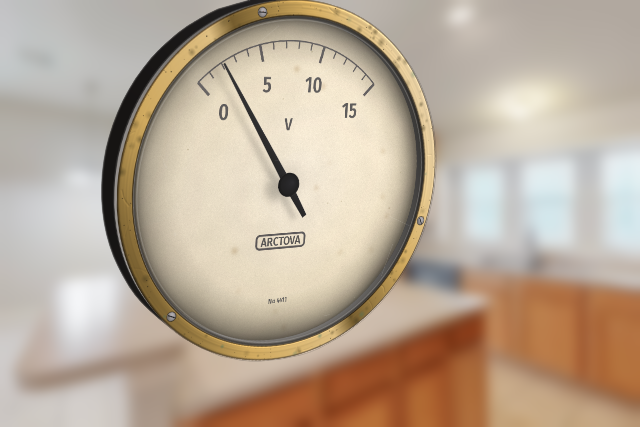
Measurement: 2 V
